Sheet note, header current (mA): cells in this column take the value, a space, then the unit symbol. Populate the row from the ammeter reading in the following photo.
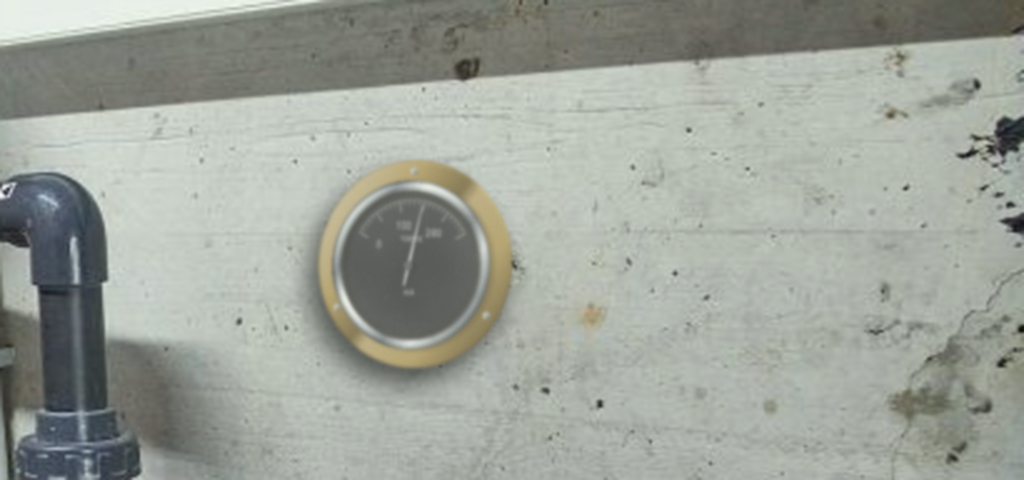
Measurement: 150 mA
